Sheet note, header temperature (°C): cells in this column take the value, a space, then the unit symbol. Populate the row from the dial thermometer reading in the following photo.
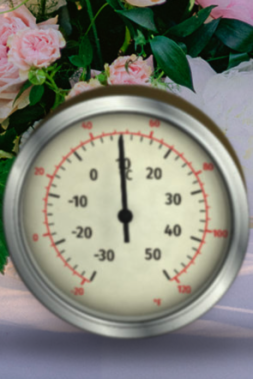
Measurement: 10 °C
